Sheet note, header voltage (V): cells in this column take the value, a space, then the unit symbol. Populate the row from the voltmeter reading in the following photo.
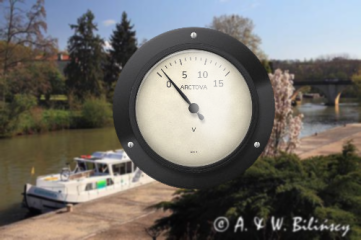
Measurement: 1 V
